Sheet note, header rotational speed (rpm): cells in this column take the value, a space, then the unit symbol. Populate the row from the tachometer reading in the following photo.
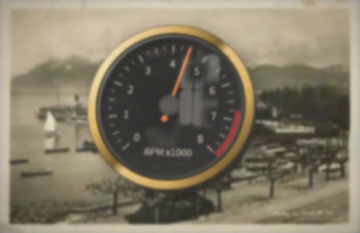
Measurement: 4500 rpm
